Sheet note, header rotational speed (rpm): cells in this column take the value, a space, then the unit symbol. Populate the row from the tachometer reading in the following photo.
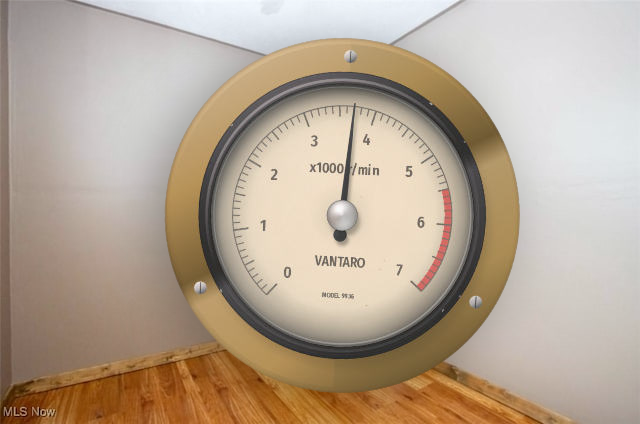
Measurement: 3700 rpm
